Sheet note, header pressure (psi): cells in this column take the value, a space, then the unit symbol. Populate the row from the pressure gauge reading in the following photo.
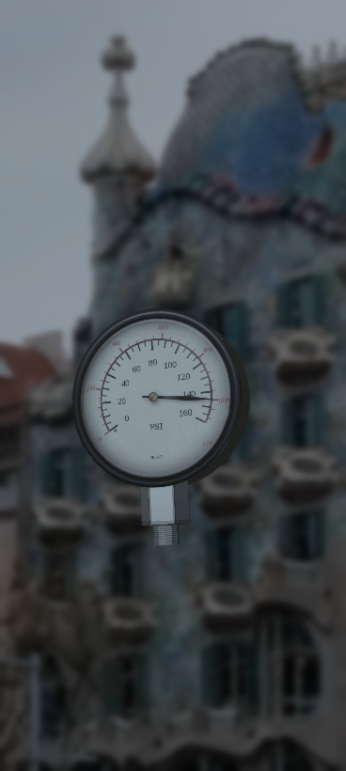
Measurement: 145 psi
